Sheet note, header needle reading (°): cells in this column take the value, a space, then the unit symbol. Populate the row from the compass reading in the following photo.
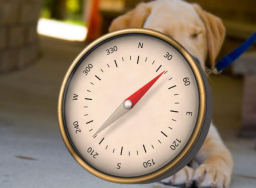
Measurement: 40 °
